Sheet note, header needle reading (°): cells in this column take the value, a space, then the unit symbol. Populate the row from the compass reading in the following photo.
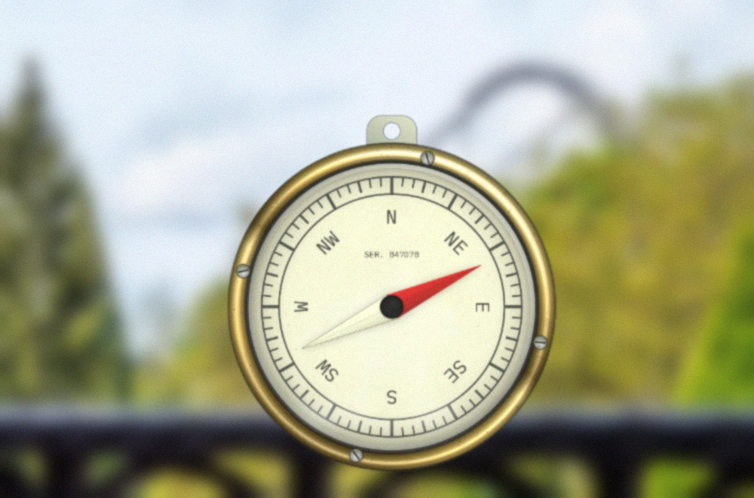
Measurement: 65 °
